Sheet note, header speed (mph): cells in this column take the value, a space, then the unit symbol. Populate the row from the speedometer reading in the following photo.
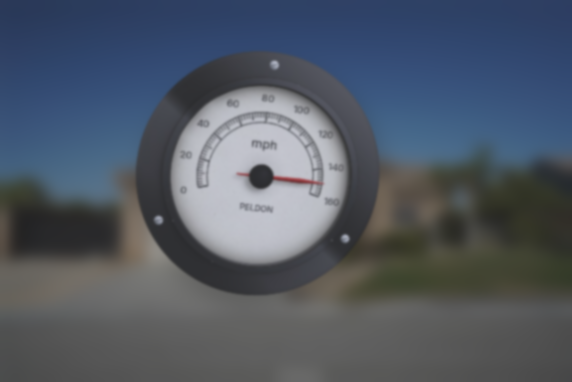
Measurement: 150 mph
